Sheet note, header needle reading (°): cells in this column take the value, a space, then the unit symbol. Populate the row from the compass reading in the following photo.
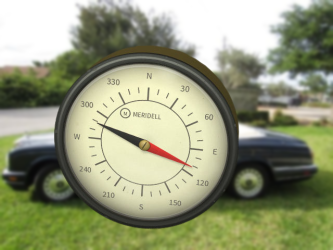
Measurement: 110 °
